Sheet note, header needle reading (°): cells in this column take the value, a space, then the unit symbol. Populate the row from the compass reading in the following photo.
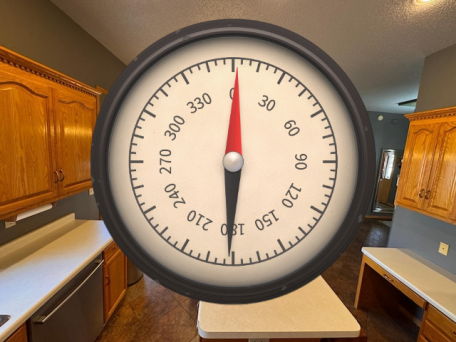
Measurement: 2.5 °
